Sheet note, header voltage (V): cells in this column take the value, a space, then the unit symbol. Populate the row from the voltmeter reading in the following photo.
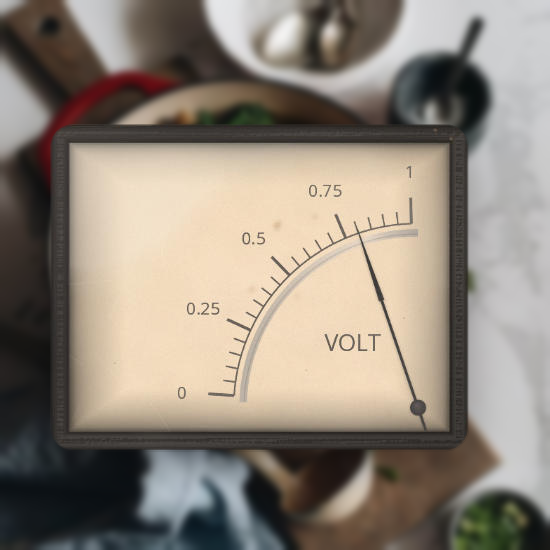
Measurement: 0.8 V
